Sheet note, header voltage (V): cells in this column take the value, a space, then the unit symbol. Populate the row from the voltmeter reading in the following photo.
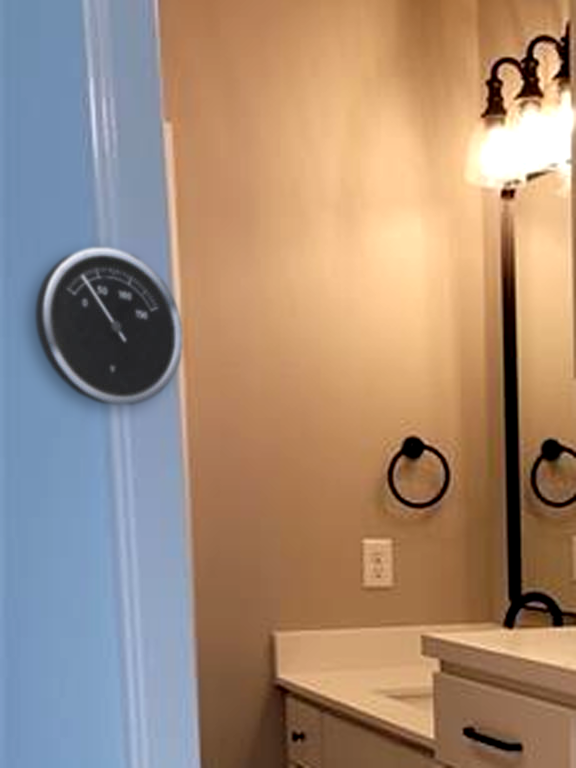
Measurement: 25 V
